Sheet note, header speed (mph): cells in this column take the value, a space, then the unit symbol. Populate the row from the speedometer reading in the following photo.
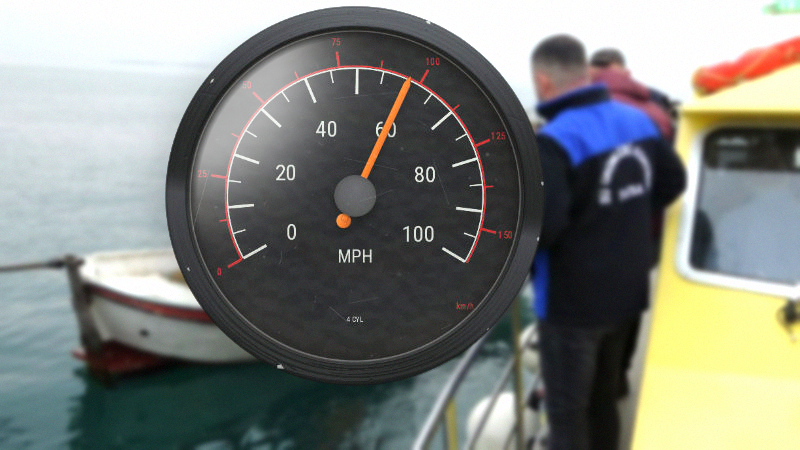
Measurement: 60 mph
